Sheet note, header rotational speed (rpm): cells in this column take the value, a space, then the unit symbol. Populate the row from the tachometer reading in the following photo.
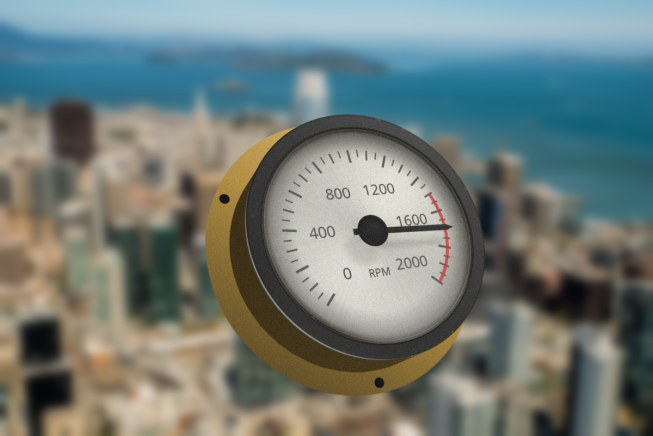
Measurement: 1700 rpm
